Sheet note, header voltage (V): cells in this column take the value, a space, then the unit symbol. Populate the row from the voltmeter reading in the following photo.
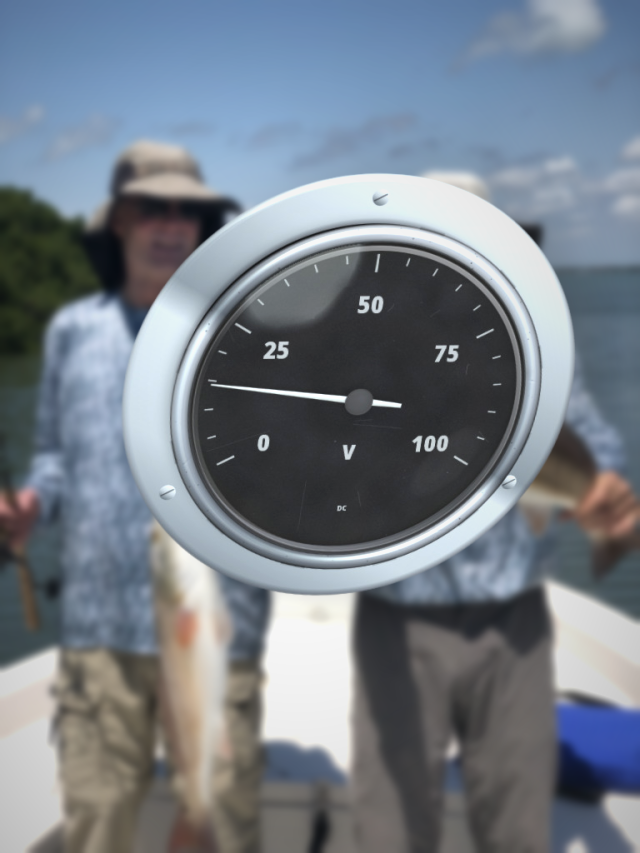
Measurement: 15 V
